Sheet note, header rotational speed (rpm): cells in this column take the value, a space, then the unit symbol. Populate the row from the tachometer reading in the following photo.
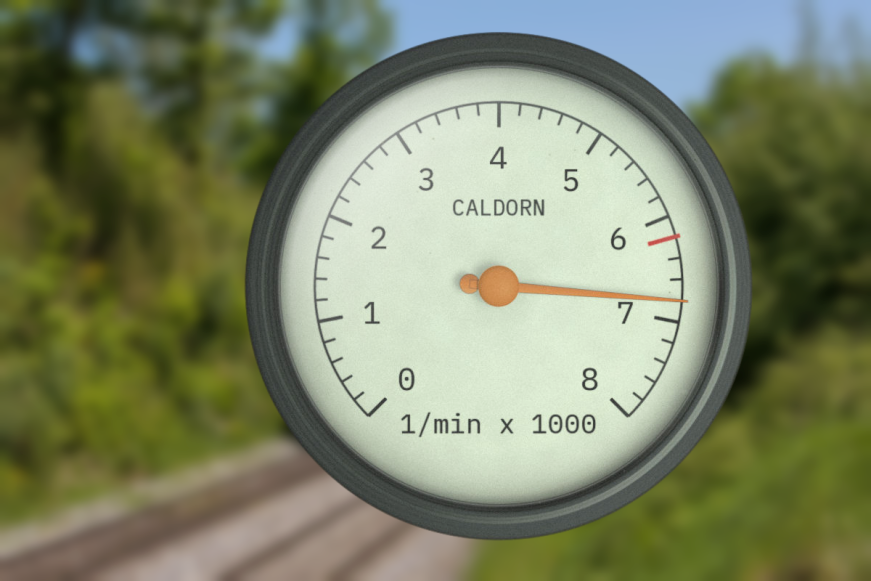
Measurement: 6800 rpm
